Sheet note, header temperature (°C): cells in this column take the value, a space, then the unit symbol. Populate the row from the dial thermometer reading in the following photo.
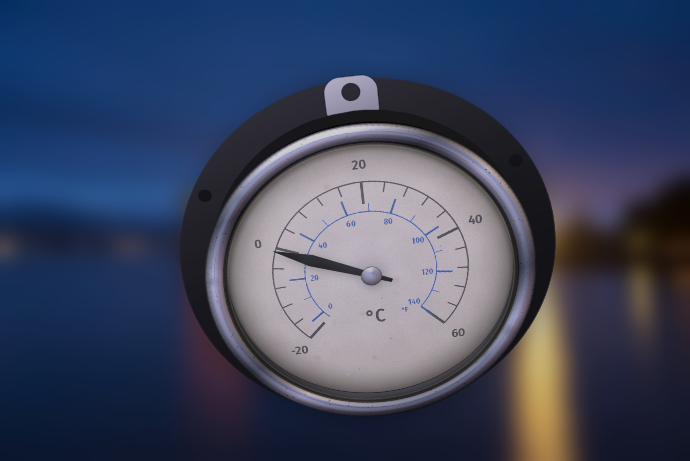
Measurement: 0 °C
